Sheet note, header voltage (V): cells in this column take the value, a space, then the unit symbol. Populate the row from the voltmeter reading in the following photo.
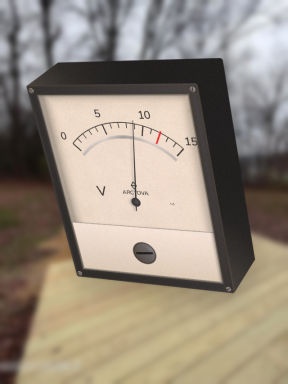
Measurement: 9 V
